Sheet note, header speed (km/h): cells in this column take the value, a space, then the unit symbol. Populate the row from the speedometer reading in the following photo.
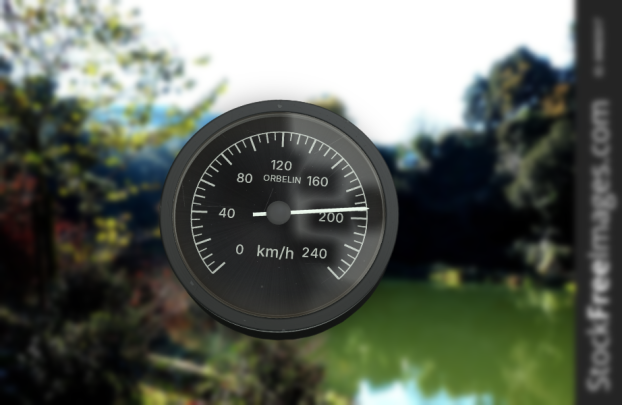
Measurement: 195 km/h
